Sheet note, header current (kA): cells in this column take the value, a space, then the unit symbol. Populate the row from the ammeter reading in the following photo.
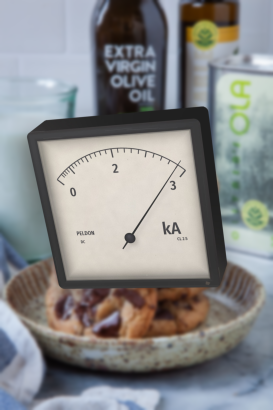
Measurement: 2.9 kA
